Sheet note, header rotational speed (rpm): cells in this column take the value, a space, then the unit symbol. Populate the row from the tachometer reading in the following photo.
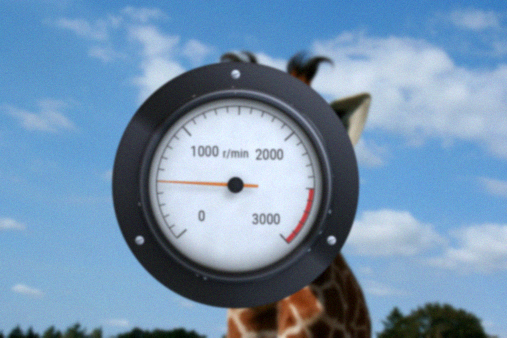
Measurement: 500 rpm
